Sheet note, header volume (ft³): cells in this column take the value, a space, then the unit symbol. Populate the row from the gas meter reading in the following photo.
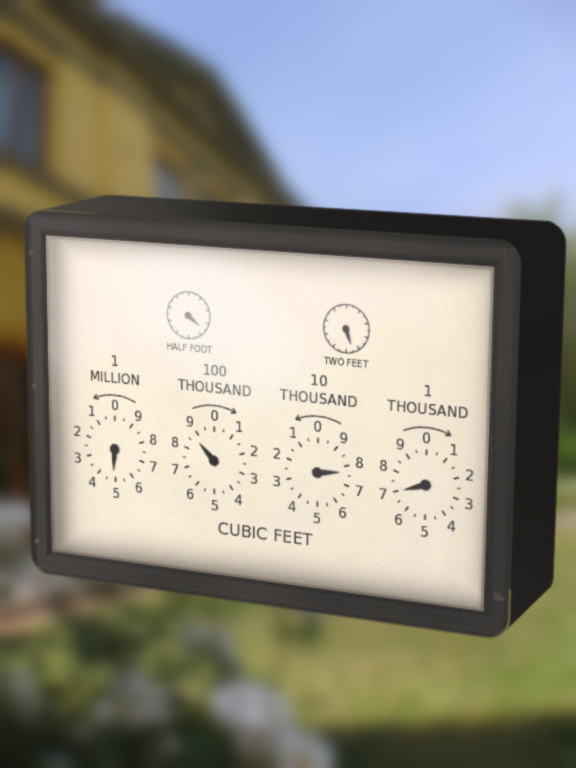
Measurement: 487700 ft³
